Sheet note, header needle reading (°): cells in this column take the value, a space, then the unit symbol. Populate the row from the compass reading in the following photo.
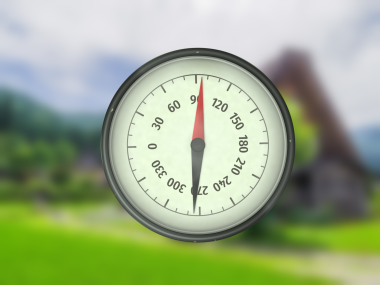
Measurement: 95 °
